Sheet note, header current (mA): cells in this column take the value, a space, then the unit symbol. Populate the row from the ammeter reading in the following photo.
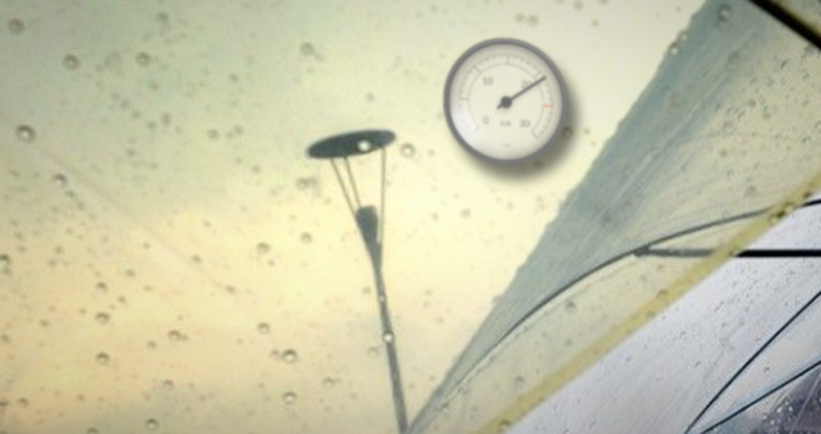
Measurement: 21 mA
